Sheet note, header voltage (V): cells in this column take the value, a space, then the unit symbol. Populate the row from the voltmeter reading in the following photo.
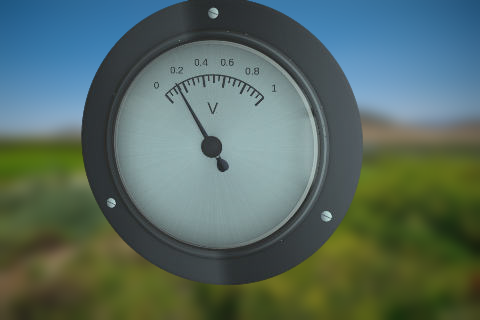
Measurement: 0.15 V
